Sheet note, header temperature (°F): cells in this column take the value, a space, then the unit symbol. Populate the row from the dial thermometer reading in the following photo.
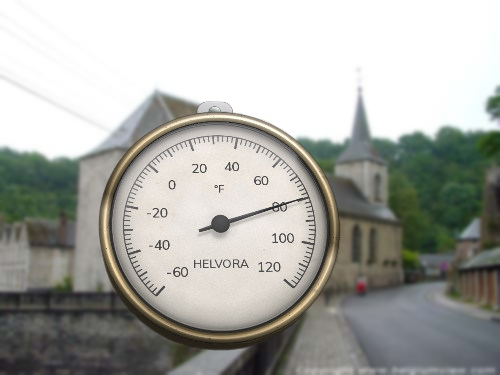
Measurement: 80 °F
